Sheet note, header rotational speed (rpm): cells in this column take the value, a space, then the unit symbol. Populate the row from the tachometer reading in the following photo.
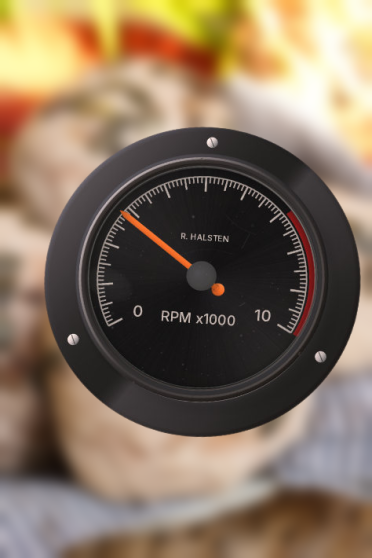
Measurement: 2800 rpm
